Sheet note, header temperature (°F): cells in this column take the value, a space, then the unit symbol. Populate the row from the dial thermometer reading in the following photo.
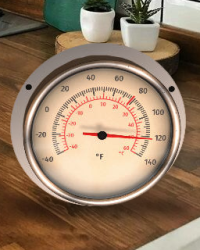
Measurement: 120 °F
